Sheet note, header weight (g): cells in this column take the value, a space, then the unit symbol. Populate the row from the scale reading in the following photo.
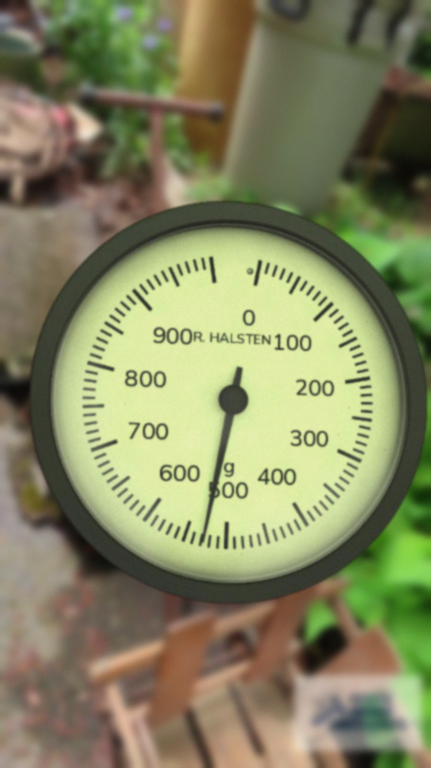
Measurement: 530 g
